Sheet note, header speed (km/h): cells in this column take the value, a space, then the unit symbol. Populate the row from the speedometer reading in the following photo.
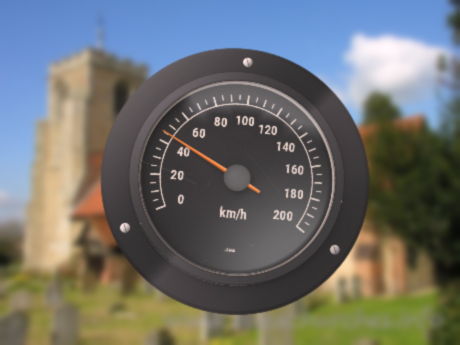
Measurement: 45 km/h
